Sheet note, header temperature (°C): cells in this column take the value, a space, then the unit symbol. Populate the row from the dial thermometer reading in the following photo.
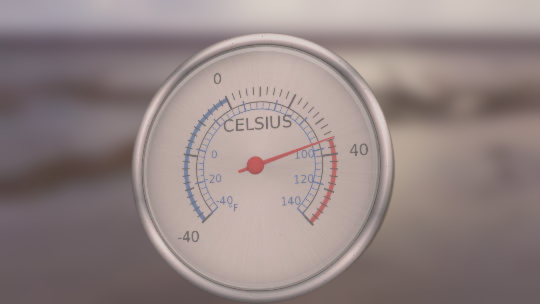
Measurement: 36 °C
